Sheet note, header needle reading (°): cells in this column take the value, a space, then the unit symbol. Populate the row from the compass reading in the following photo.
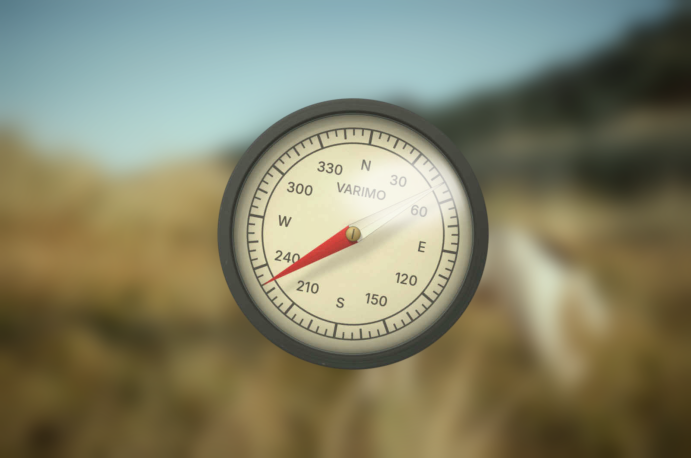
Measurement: 230 °
